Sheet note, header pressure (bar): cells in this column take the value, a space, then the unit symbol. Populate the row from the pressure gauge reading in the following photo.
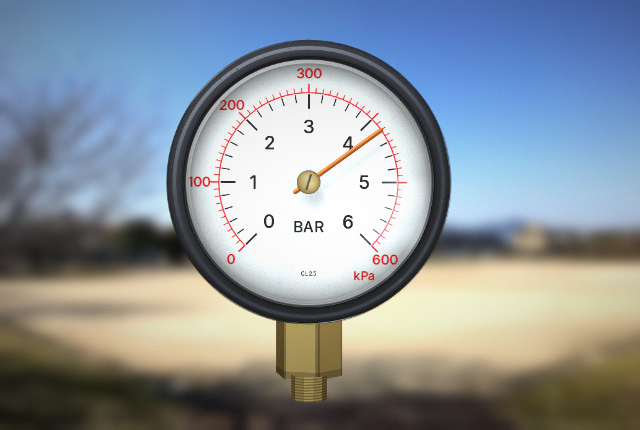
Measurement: 4.2 bar
